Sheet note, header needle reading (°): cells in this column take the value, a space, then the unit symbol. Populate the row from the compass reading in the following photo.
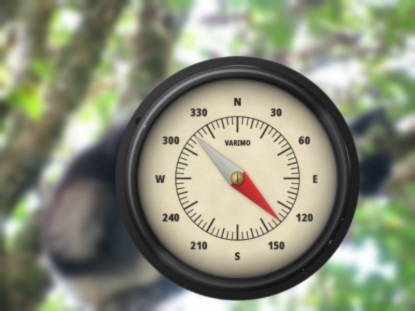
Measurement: 135 °
